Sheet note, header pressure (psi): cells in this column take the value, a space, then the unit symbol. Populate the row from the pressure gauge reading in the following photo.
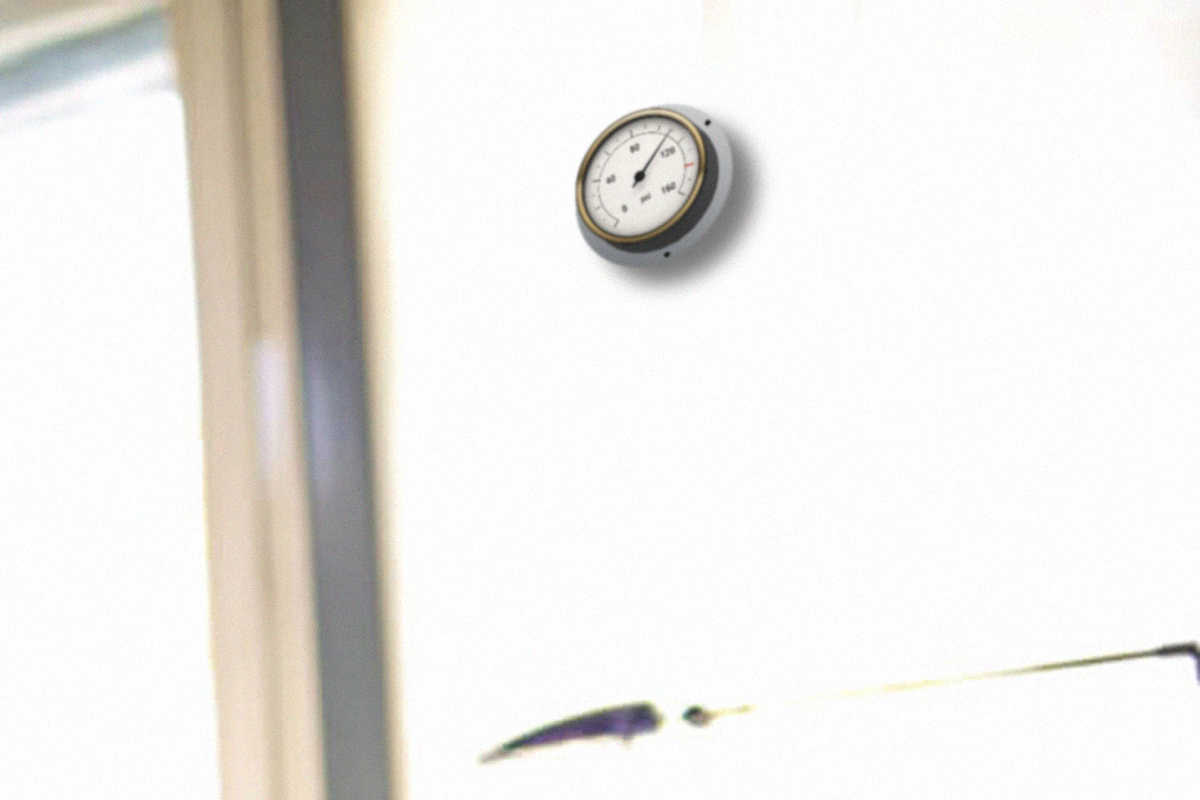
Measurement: 110 psi
